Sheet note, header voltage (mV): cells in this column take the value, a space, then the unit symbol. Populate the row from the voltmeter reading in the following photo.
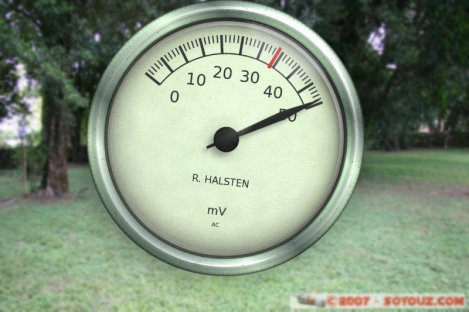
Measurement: 49 mV
